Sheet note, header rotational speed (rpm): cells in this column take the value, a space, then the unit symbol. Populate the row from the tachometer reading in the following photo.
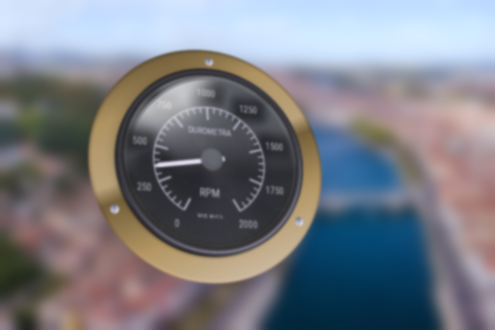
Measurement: 350 rpm
